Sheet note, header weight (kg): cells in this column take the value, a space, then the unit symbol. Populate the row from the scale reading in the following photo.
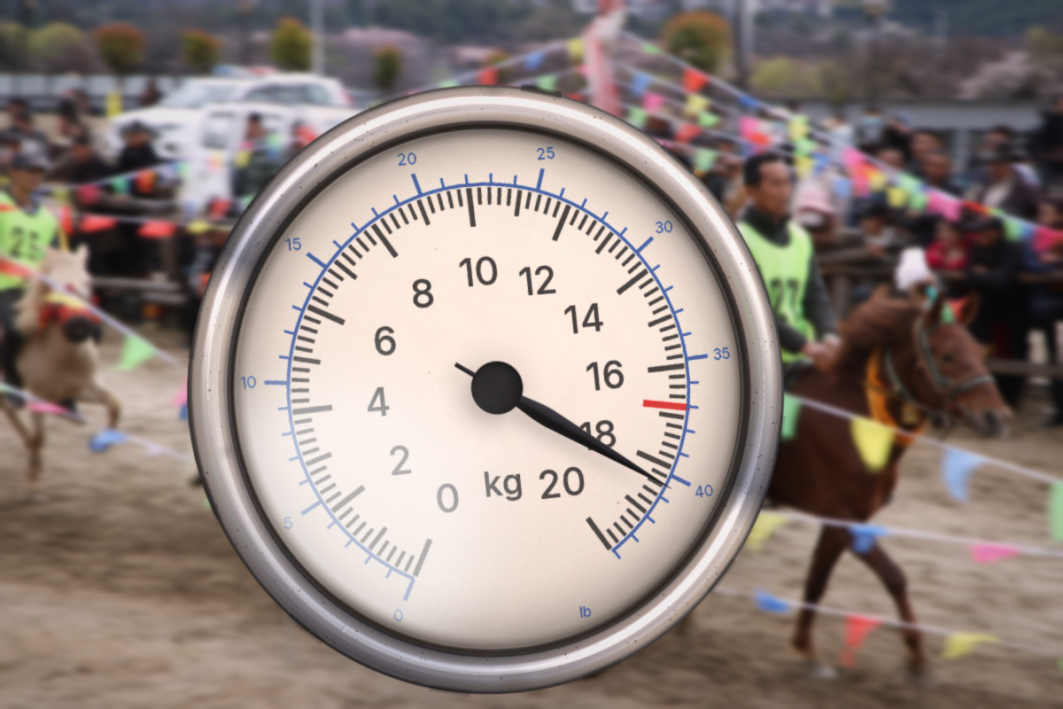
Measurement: 18.4 kg
